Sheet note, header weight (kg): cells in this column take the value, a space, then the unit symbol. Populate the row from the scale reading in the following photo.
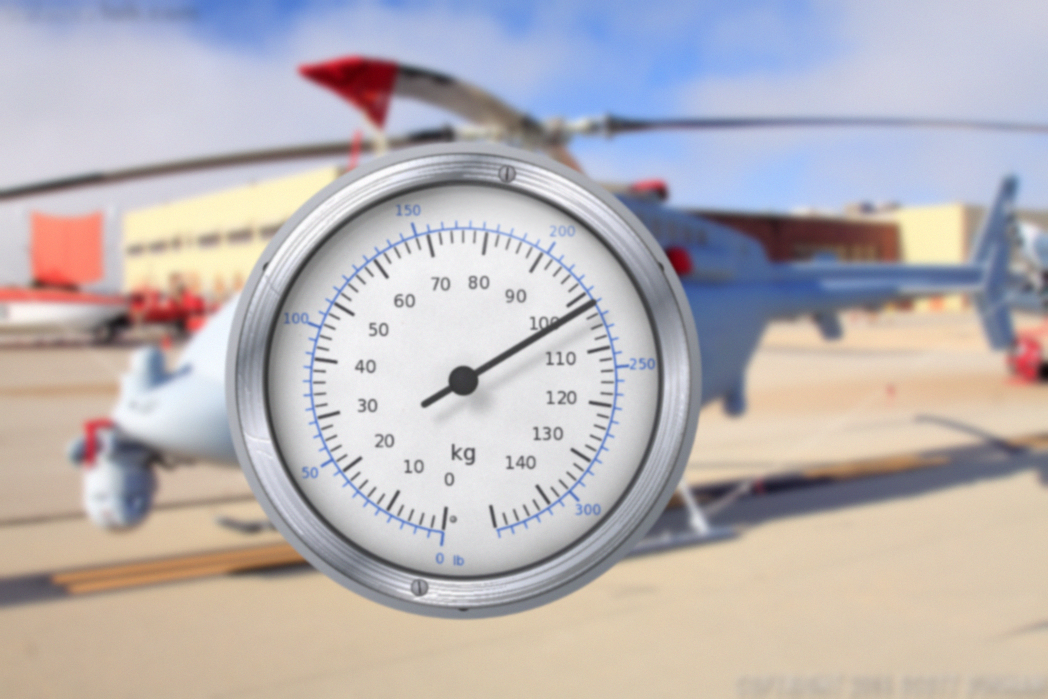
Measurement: 102 kg
